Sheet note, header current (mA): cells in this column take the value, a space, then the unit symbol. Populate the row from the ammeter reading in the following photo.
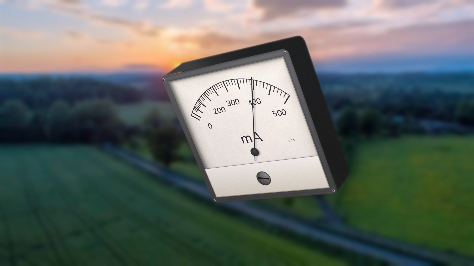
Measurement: 400 mA
